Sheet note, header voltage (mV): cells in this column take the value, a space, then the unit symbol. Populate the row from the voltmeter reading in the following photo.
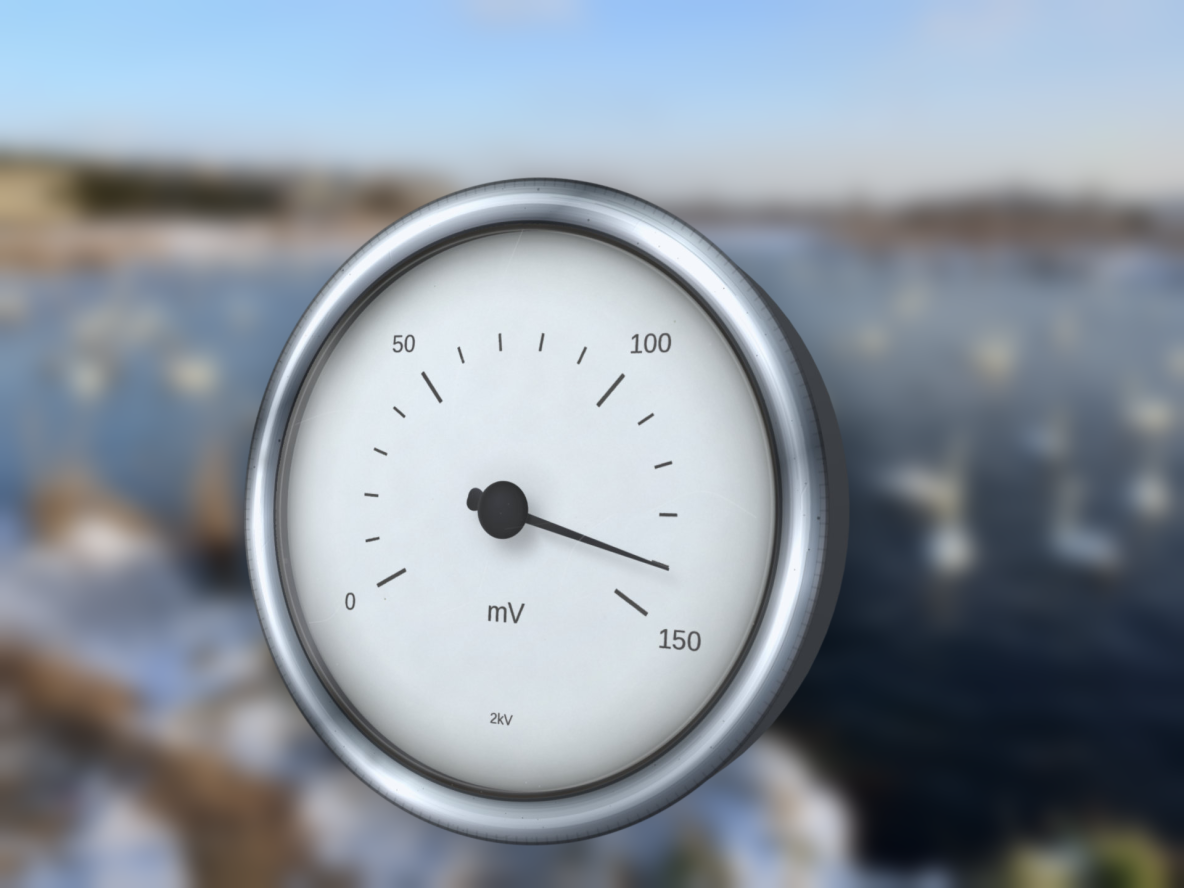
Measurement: 140 mV
